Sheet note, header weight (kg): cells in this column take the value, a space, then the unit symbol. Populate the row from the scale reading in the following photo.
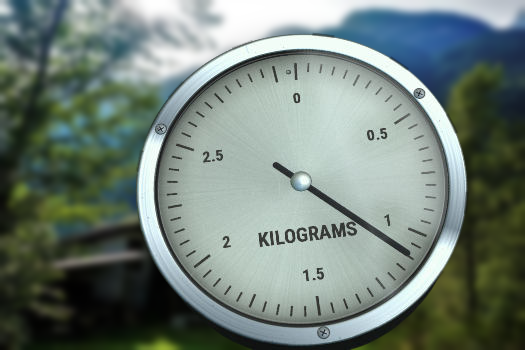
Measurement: 1.1 kg
